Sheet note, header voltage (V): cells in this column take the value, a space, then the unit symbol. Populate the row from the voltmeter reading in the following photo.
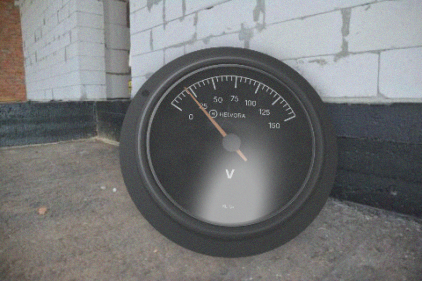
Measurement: 20 V
